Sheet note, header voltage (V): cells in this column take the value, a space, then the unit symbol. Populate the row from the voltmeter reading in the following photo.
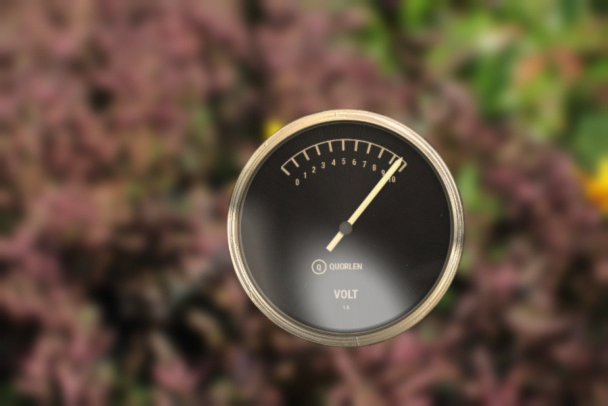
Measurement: 9.5 V
